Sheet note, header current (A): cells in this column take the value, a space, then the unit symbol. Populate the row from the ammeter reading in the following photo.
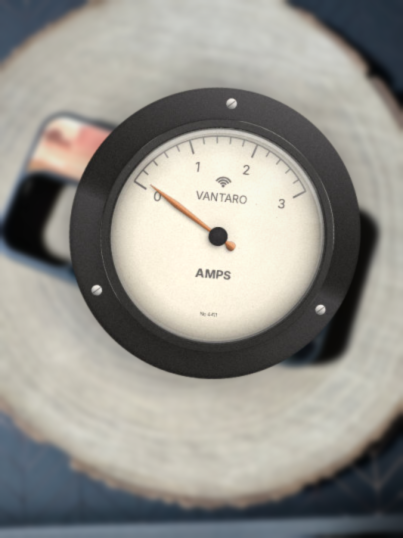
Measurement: 0.1 A
